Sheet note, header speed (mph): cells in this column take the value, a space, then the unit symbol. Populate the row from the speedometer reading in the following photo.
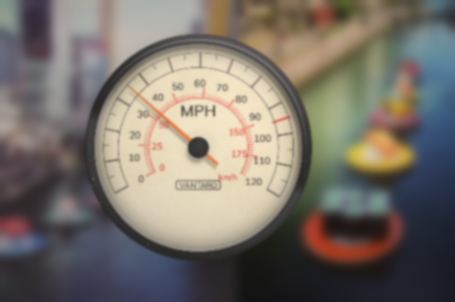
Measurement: 35 mph
